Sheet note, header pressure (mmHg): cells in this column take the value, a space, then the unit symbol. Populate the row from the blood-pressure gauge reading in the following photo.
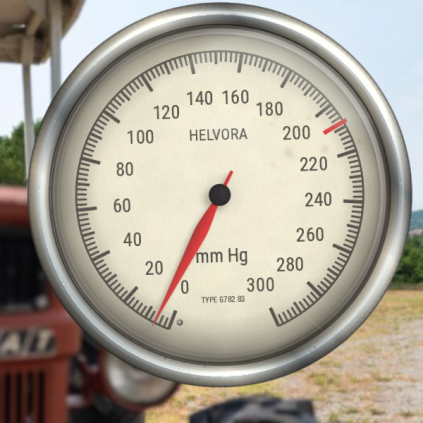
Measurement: 6 mmHg
